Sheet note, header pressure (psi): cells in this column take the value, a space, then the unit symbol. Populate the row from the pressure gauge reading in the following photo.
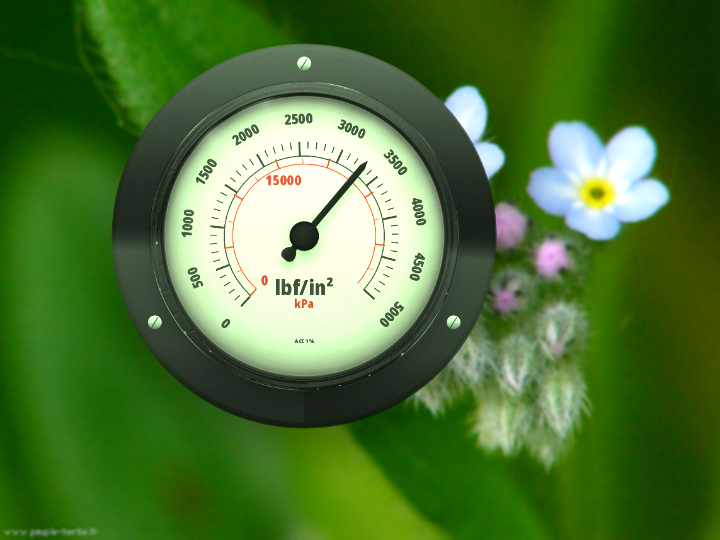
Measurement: 3300 psi
